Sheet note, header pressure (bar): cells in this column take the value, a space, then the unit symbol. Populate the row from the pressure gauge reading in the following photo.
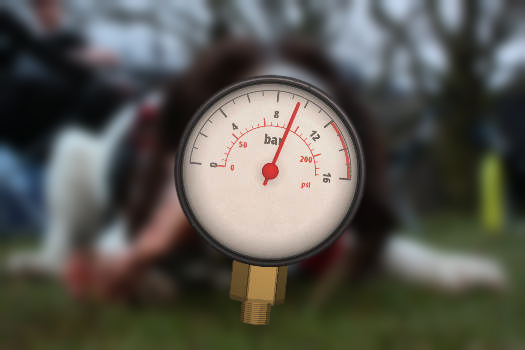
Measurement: 9.5 bar
